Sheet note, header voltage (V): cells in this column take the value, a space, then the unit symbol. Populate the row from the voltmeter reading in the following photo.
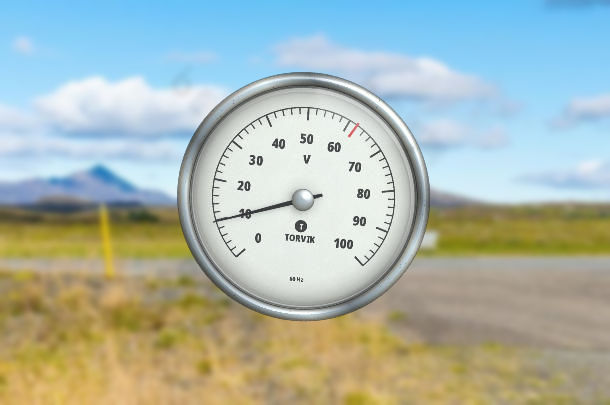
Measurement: 10 V
